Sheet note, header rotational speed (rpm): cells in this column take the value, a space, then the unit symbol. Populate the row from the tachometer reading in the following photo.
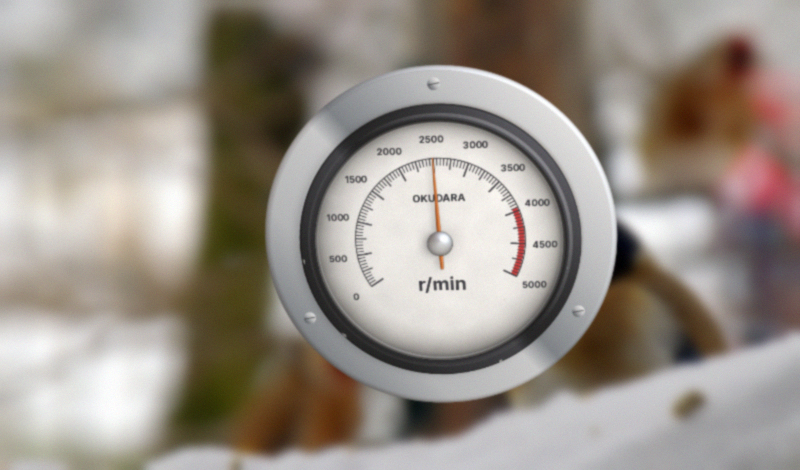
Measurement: 2500 rpm
